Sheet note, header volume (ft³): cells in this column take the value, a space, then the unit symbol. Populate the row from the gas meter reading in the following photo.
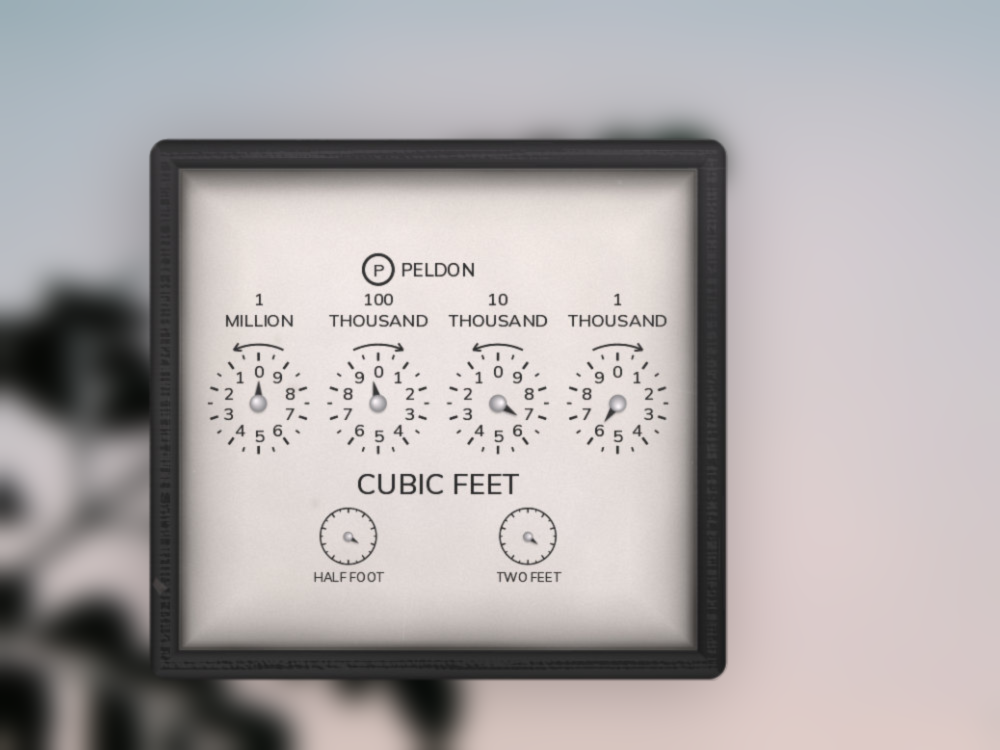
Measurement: 996600 ft³
